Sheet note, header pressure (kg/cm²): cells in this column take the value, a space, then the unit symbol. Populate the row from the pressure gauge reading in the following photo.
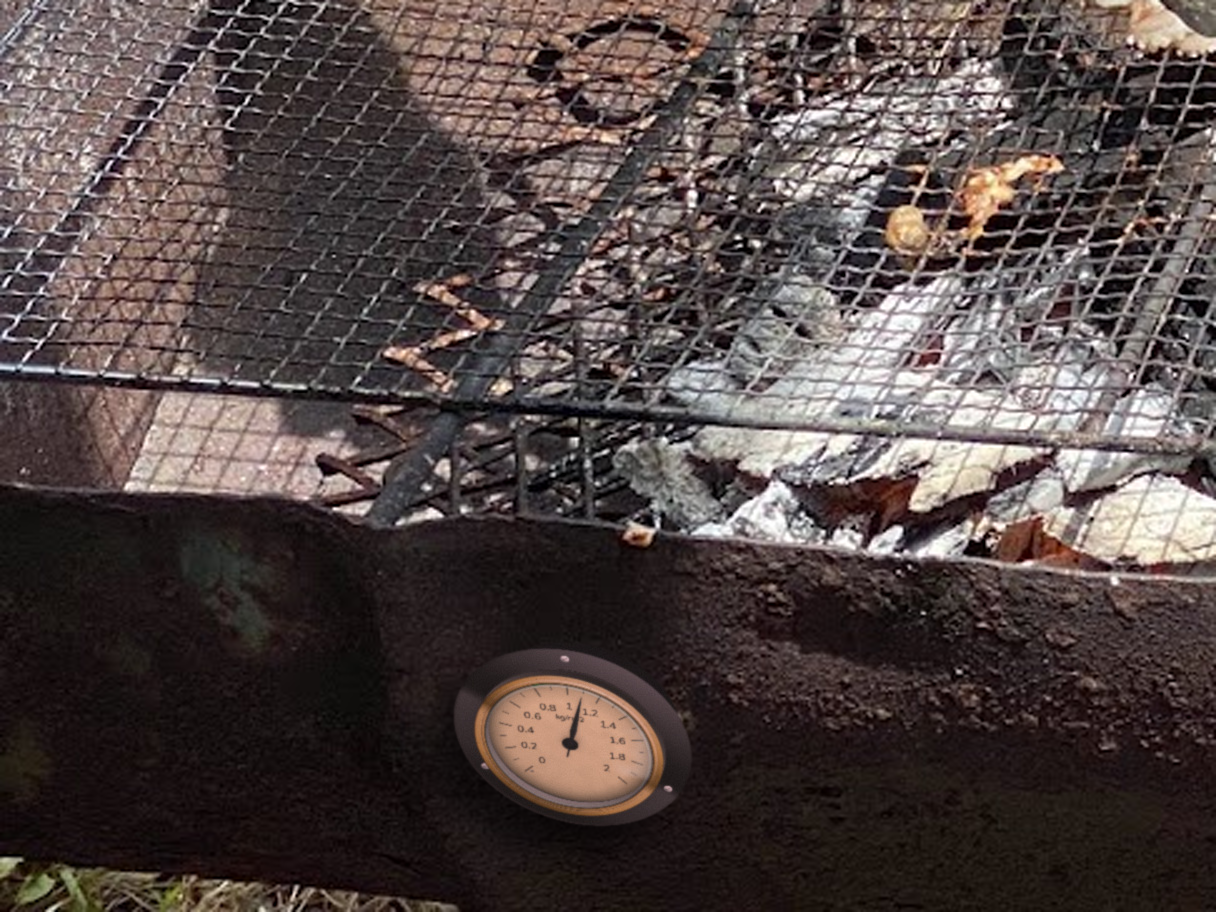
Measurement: 1.1 kg/cm²
